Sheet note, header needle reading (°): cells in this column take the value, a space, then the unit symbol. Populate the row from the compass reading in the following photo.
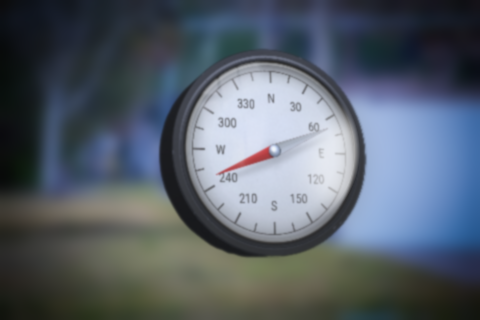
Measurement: 247.5 °
